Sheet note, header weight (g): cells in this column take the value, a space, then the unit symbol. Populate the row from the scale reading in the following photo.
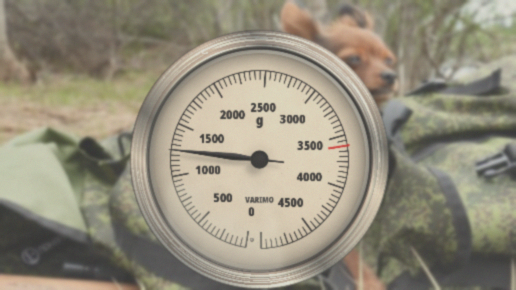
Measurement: 1250 g
